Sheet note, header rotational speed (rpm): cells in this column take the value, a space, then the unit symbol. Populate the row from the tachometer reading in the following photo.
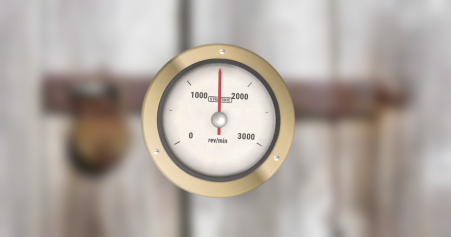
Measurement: 1500 rpm
